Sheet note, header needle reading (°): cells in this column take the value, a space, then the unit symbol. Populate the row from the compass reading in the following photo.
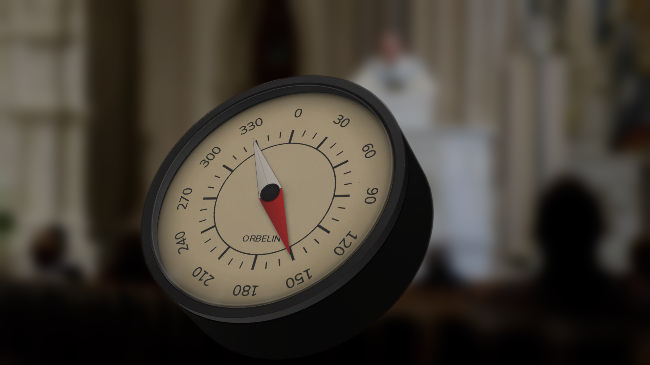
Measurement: 150 °
